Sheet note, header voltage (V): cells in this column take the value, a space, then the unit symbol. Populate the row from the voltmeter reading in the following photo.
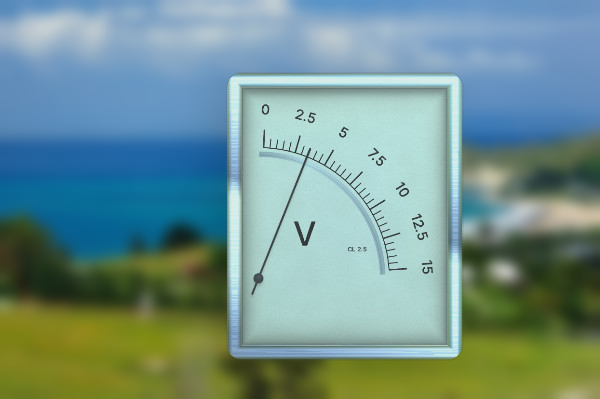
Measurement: 3.5 V
